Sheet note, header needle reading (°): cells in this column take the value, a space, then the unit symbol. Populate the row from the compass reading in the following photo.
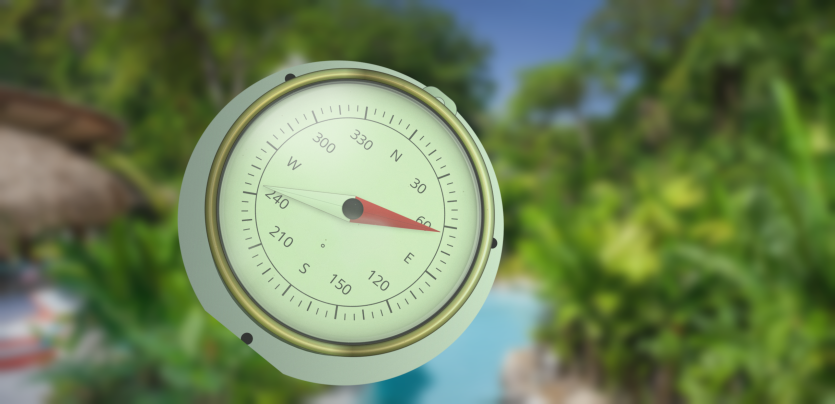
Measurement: 65 °
